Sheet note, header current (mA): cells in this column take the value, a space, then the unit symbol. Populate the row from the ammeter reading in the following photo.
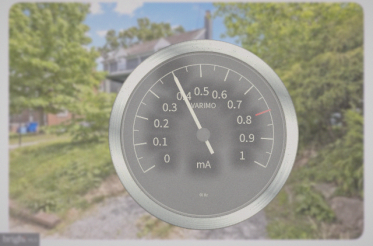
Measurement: 0.4 mA
